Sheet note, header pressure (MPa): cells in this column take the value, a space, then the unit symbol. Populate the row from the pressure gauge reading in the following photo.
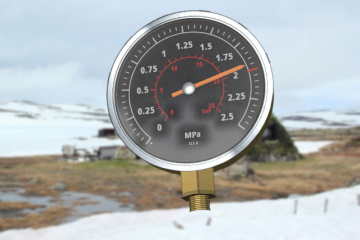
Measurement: 1.95 MPa
